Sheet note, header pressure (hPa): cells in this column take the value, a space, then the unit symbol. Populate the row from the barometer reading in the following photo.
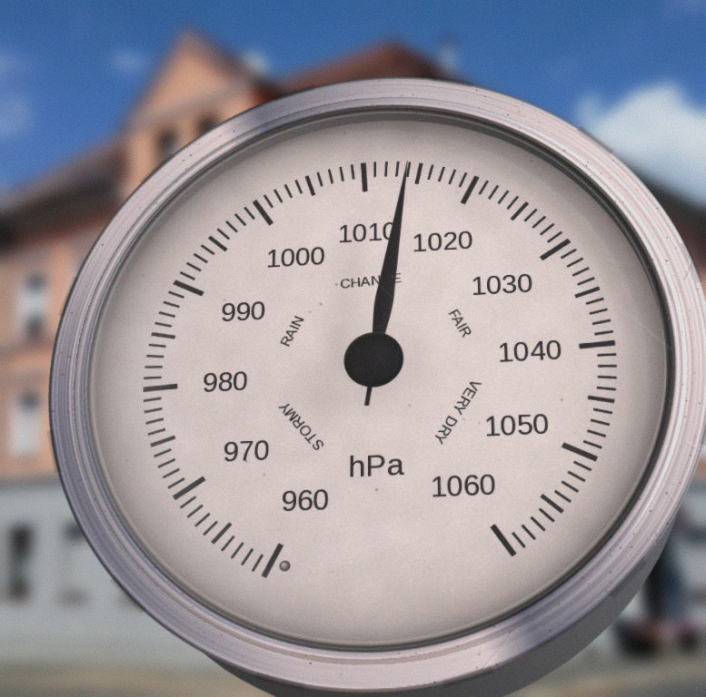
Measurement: 1014 hPa
